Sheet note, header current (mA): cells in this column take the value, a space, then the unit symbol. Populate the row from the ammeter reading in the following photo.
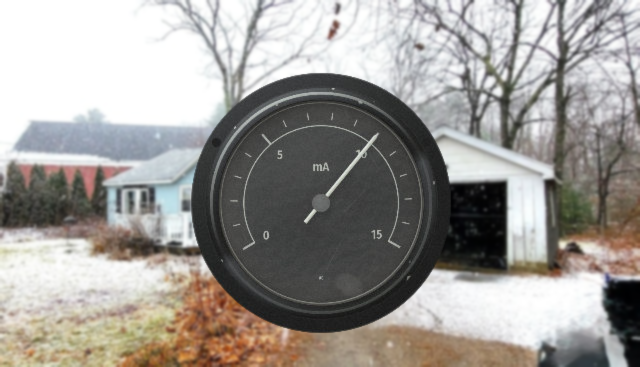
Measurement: 10 mA
